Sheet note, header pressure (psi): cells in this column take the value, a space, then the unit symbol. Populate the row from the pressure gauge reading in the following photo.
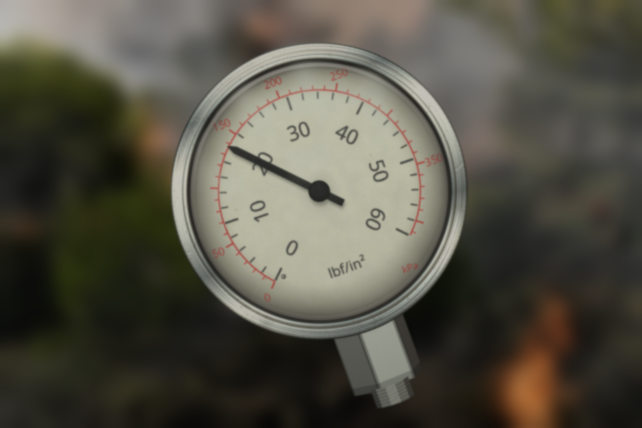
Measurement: 20 psi
